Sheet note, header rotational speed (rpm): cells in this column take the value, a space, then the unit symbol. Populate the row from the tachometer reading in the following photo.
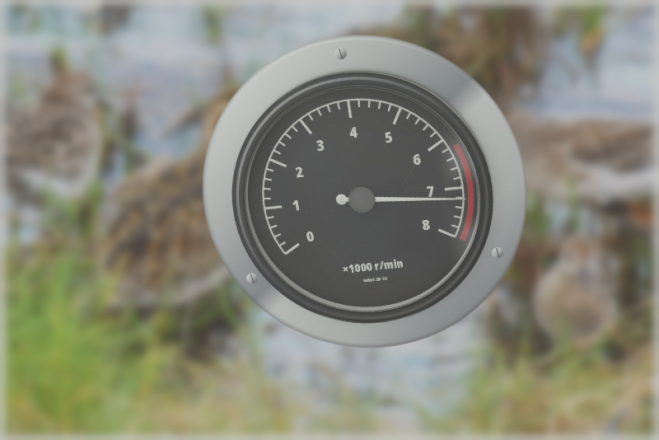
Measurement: 7200 rpm
